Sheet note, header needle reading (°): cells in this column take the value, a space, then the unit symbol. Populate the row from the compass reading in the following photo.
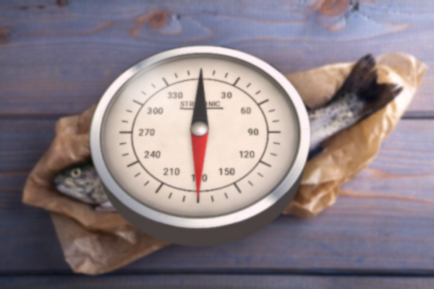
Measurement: 180 °
